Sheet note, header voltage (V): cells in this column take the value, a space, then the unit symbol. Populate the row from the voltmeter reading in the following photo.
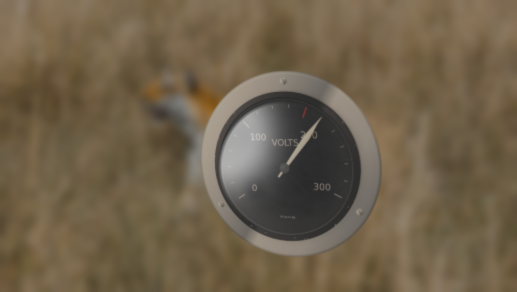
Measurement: 200 V
